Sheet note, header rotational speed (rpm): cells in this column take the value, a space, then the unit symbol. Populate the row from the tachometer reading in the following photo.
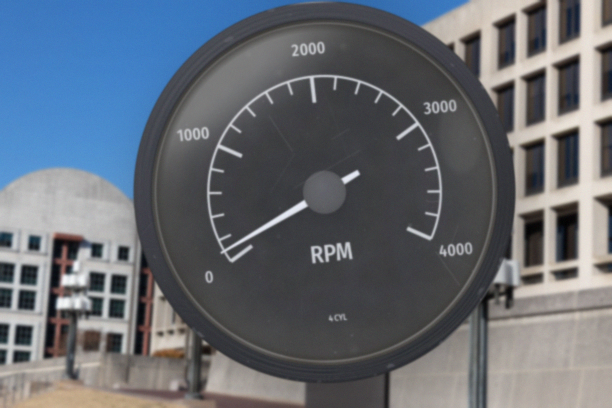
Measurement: 100 rpm
